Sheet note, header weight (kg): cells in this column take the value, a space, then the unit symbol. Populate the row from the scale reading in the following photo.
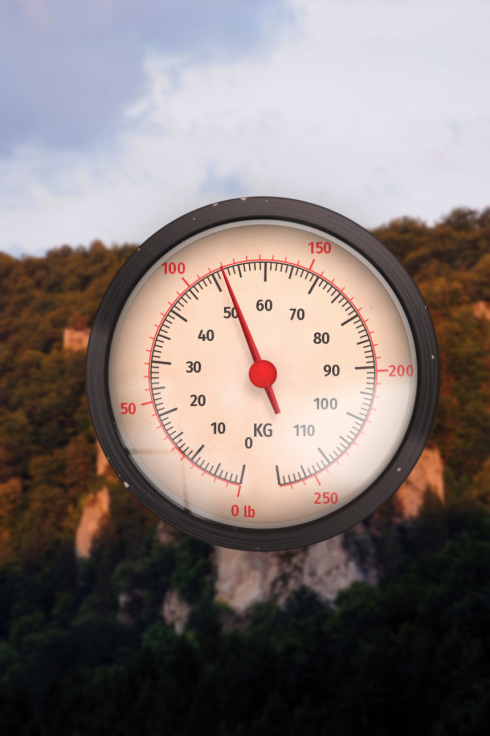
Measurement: 52 kg
